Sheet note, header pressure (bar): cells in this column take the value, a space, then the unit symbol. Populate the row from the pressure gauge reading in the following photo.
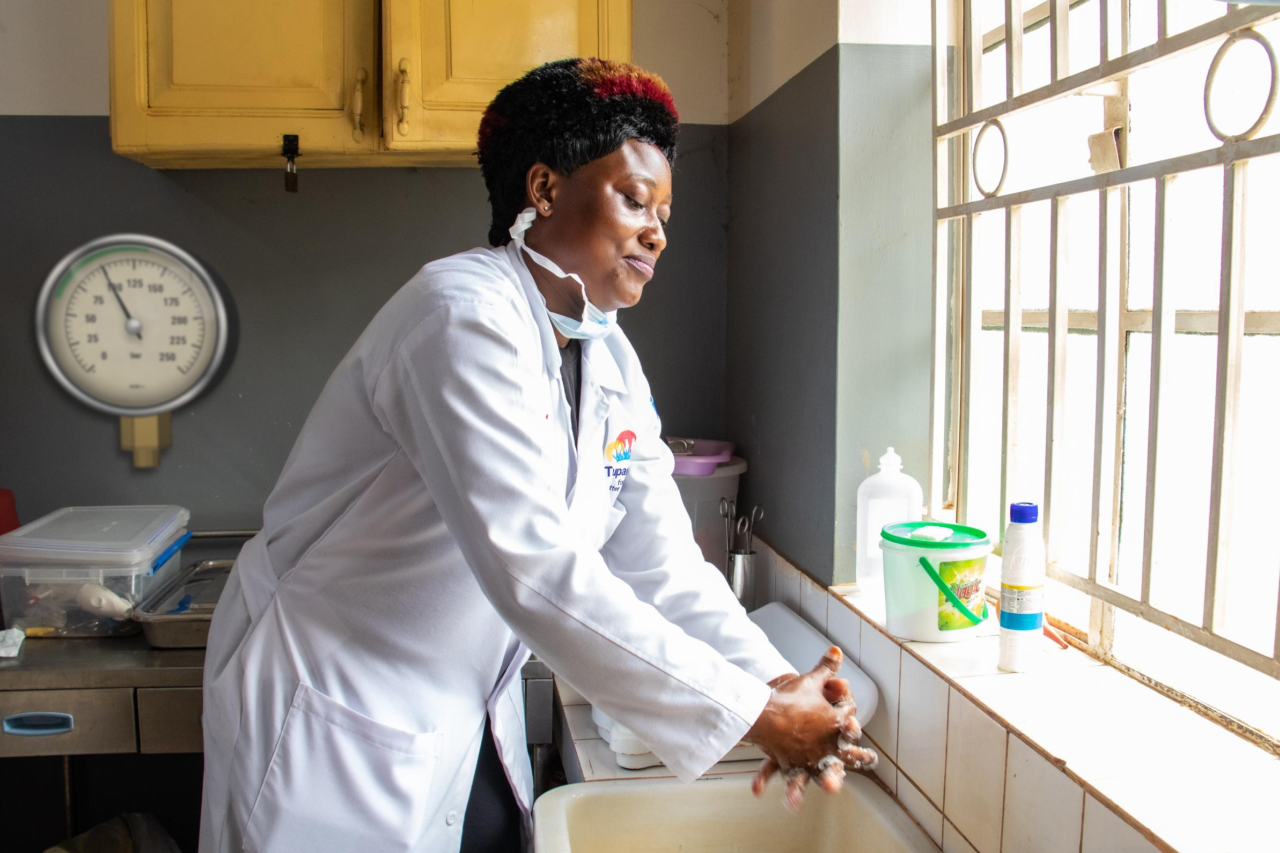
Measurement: 100 bar
